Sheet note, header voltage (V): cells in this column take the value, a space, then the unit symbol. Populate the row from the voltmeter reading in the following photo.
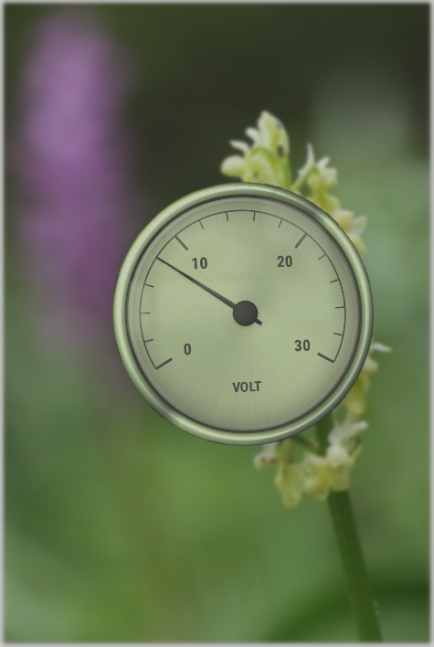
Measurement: 8 V
